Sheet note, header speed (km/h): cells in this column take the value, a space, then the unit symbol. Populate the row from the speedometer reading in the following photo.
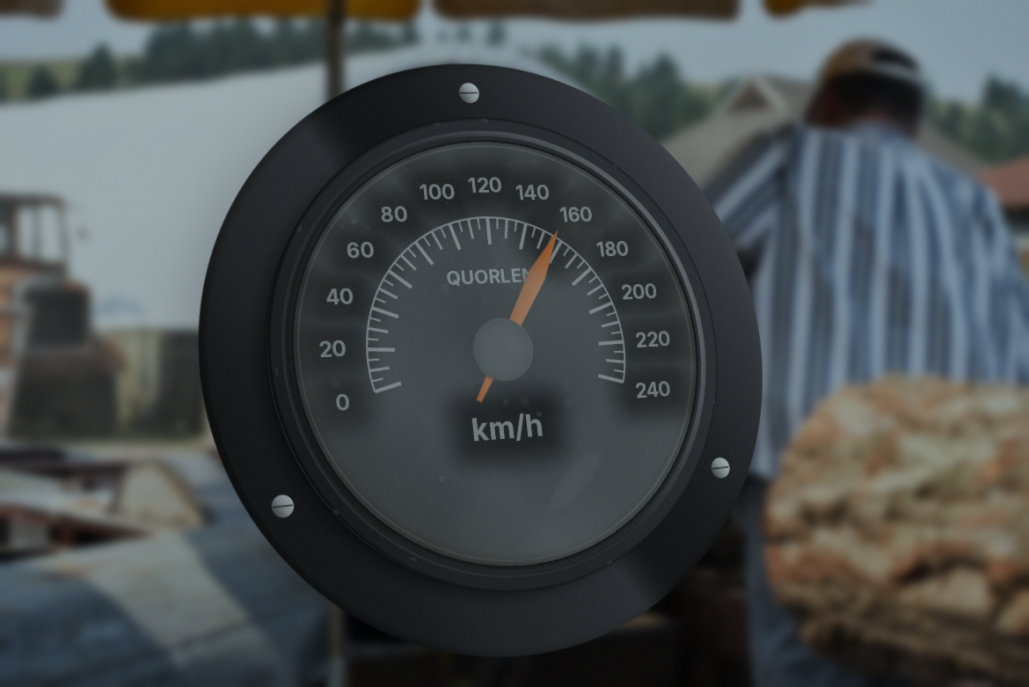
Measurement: 155 km/h
